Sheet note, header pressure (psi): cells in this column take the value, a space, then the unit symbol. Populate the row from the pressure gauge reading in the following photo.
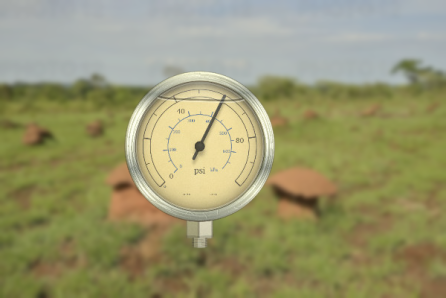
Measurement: 60 psi
